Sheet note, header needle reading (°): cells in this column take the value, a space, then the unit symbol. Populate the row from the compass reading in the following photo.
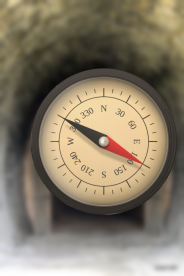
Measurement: 120 °
